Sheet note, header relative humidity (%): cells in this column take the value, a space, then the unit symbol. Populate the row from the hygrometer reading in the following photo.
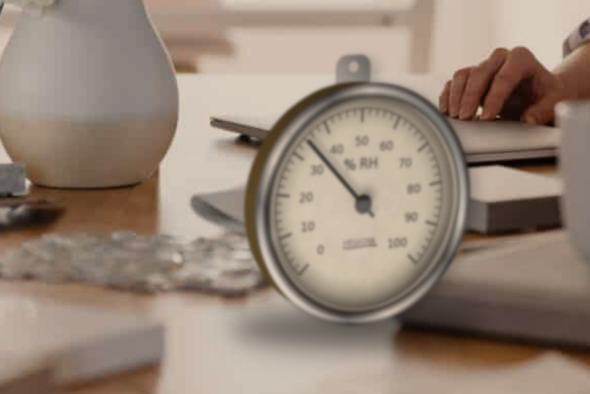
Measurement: 34 %
